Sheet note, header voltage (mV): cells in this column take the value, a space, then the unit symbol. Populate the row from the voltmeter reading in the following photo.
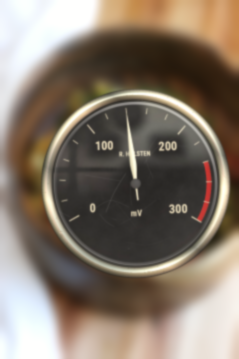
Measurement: 140 mV
